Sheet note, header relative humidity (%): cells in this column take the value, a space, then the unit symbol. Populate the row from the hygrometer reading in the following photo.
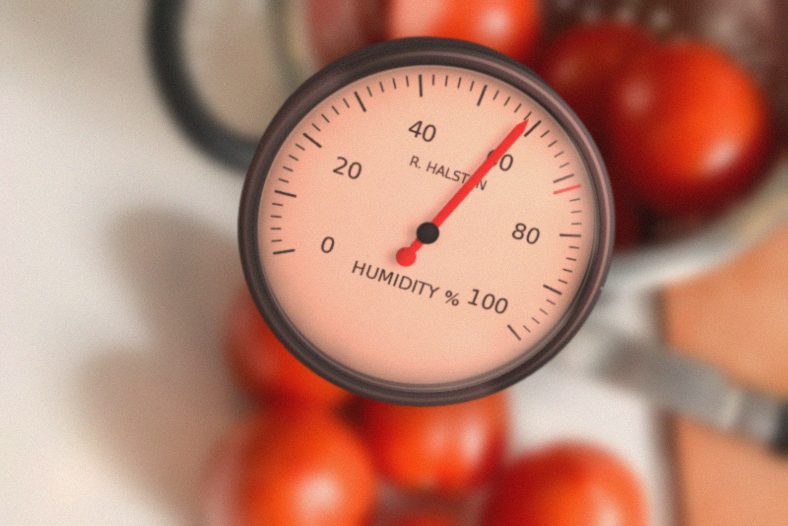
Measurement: 58 %
